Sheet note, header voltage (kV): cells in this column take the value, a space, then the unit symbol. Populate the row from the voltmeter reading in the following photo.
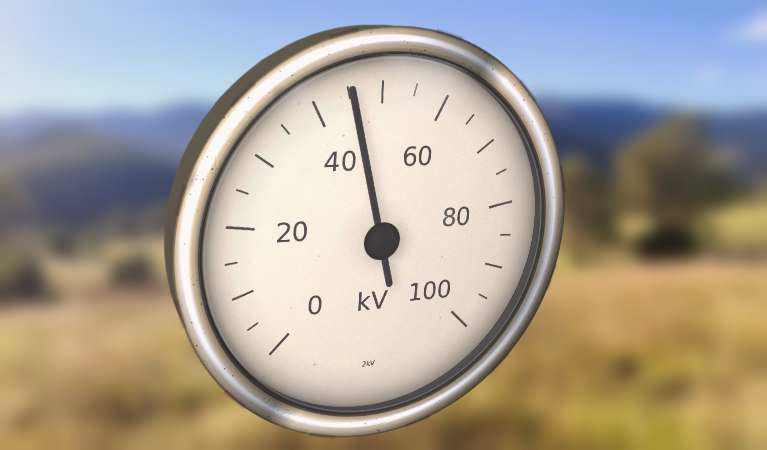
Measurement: 45 kV
